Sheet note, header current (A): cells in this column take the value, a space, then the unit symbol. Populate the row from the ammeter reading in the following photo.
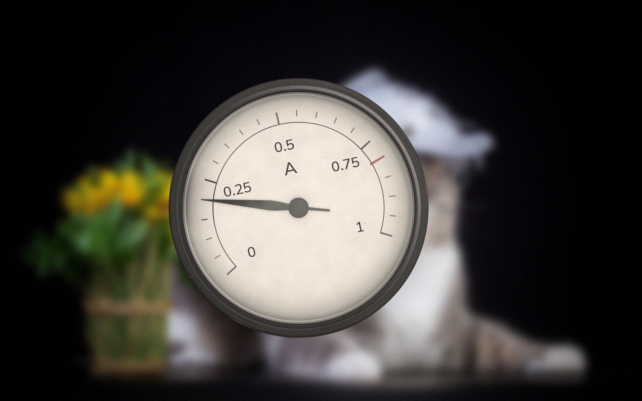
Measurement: 0.2 A
